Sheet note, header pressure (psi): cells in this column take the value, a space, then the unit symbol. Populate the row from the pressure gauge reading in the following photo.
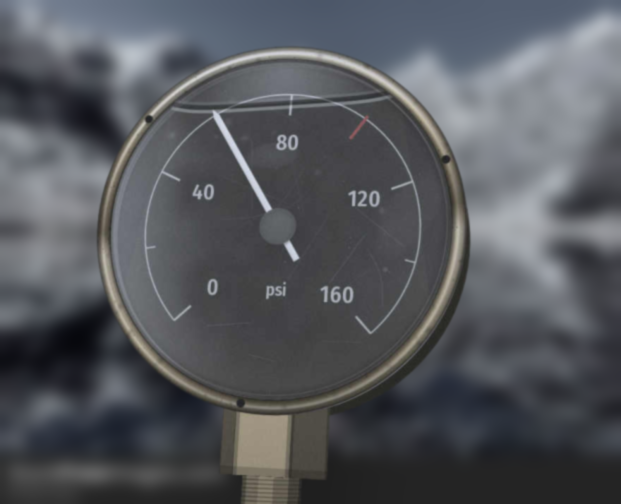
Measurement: 60 psi
